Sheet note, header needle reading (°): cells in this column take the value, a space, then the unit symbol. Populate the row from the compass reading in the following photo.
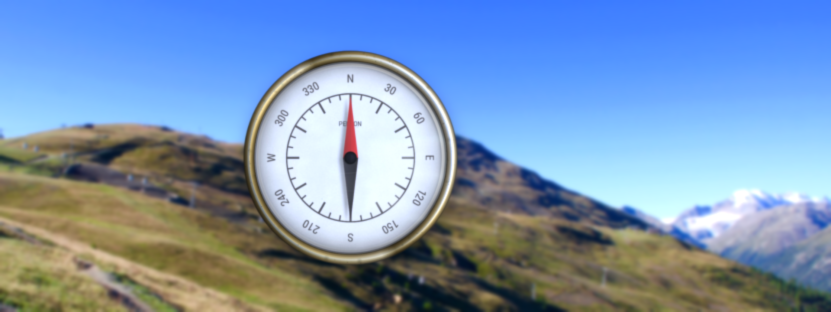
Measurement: 0 °
